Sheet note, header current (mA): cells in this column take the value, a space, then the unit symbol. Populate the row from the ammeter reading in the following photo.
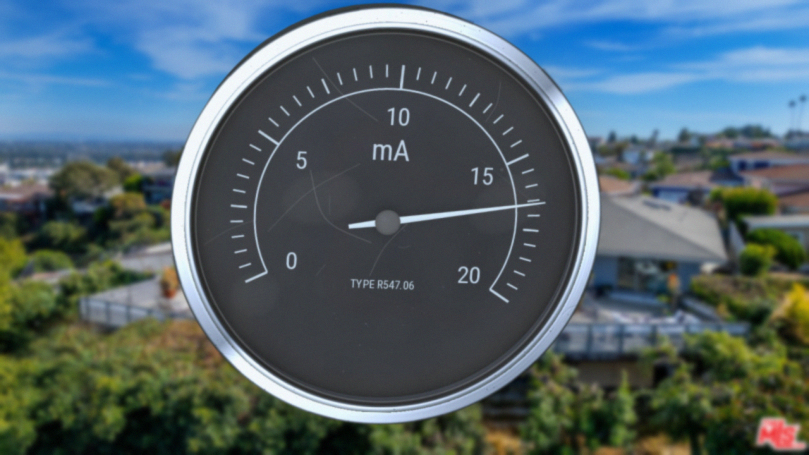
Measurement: 16.5 mA
